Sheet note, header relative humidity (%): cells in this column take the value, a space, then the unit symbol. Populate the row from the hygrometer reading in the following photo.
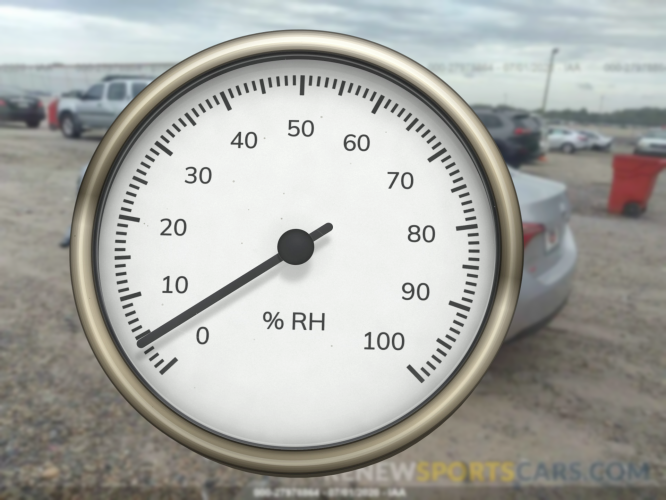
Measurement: 4 %
